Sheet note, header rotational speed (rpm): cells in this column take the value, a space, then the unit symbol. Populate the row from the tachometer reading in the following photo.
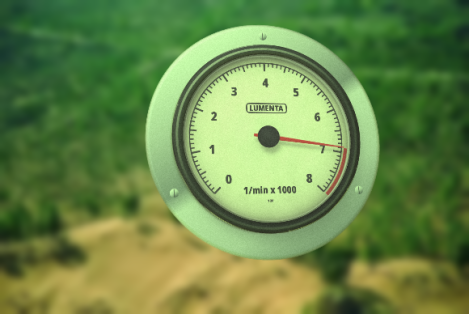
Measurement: 6900 rpm
